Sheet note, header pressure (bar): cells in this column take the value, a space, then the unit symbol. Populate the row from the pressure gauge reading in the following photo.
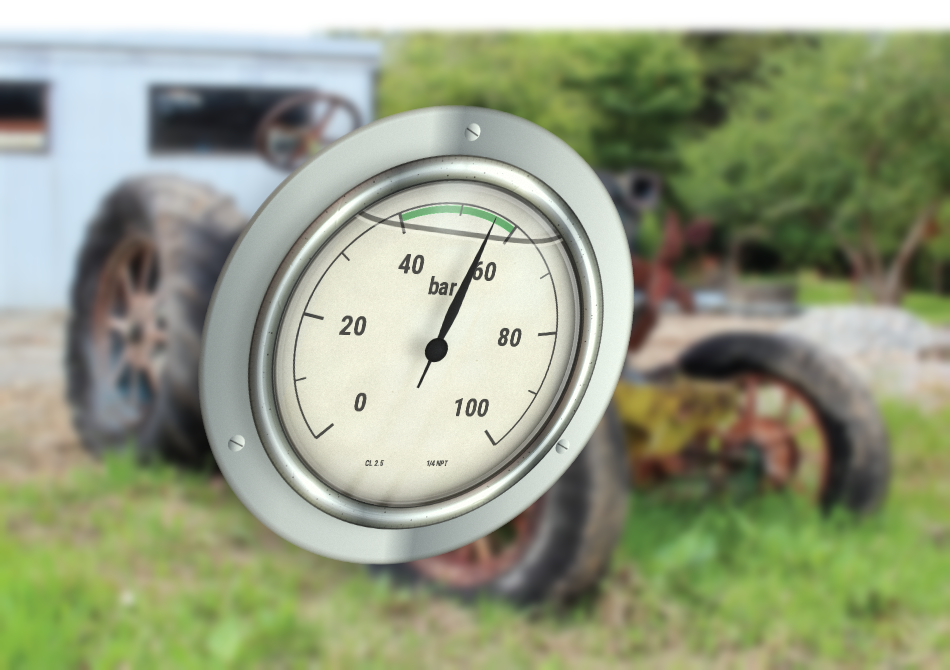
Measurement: 55 bar
